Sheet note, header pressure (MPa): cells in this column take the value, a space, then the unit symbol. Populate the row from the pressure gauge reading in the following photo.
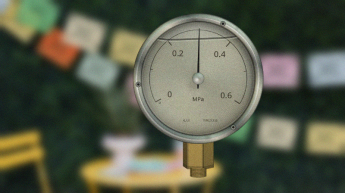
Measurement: 0.3 MPa
